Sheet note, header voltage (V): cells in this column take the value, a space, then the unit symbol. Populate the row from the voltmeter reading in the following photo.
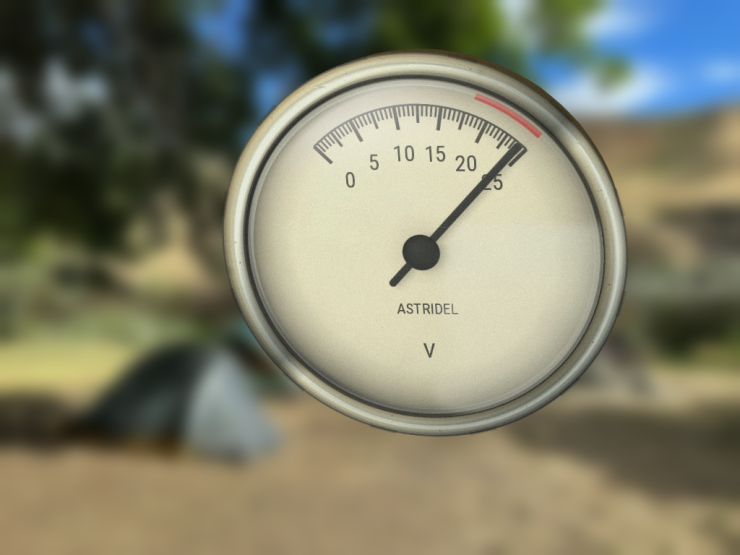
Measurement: 24 V
